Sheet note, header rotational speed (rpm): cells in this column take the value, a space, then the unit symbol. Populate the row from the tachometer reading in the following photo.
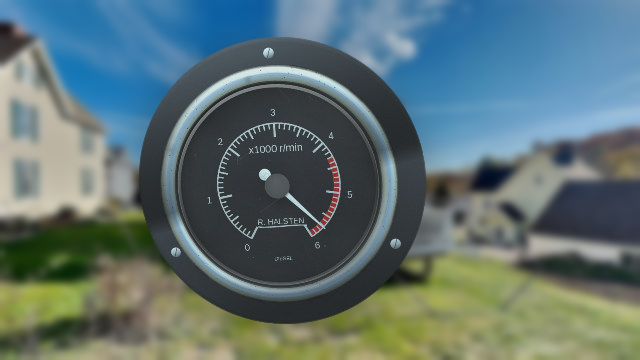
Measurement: 5700 rpm
